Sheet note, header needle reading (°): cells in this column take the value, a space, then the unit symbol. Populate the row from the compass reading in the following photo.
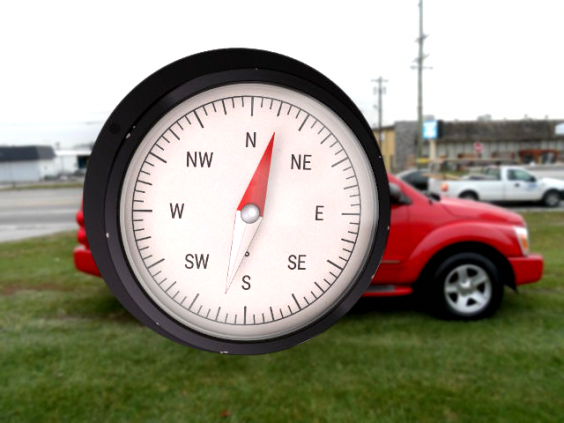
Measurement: 15 °
